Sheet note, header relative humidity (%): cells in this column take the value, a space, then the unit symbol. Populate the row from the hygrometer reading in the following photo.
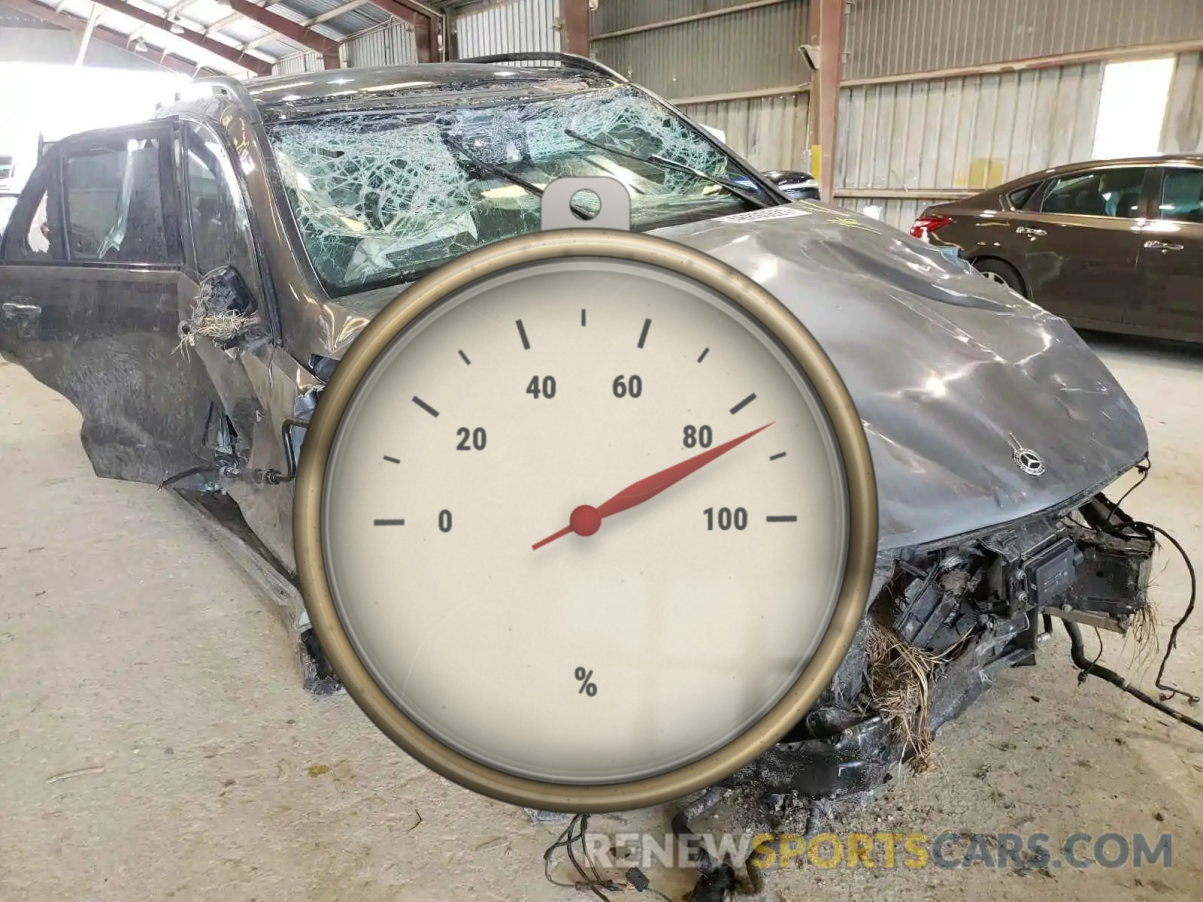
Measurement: 85 %
